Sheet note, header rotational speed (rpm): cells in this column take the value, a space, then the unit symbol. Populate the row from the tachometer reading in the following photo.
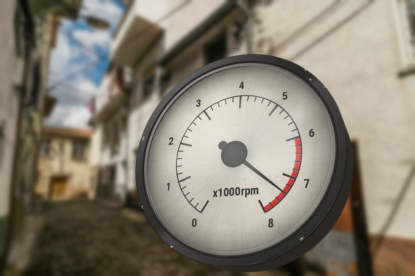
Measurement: 7400 rpm
